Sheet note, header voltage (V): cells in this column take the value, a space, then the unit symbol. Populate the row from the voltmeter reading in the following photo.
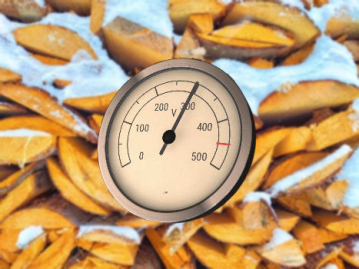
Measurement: 300 V
